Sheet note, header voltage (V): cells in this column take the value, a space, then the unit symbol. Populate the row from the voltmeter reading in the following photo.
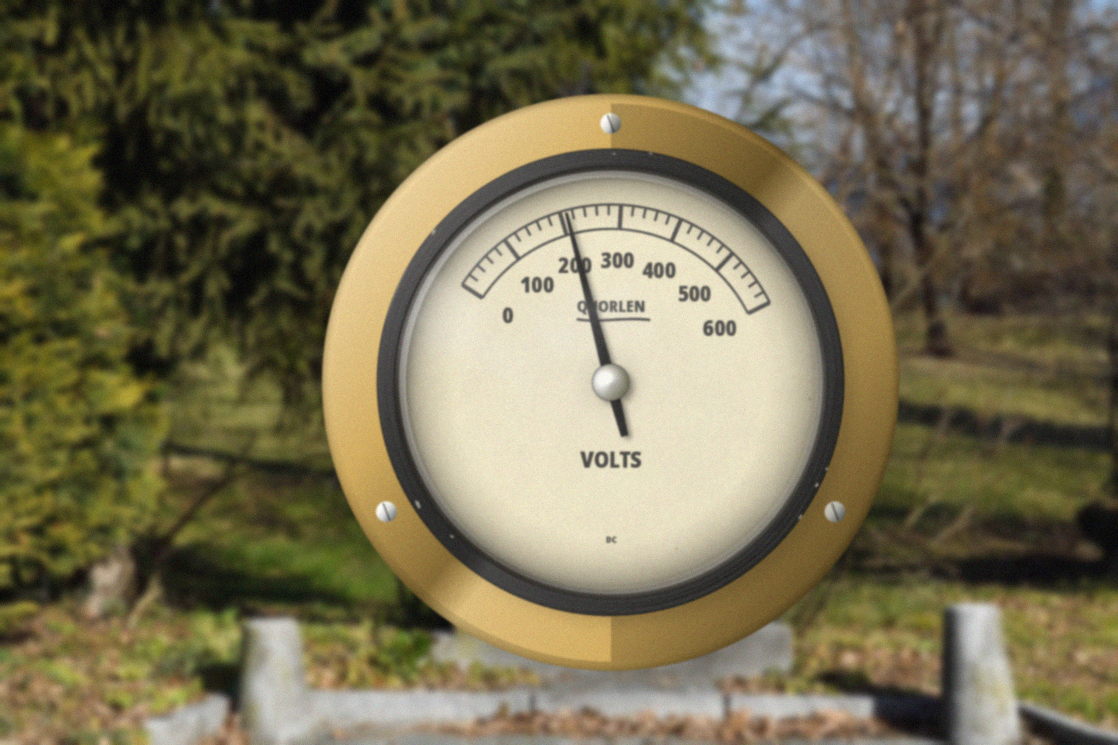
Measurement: 210 V
